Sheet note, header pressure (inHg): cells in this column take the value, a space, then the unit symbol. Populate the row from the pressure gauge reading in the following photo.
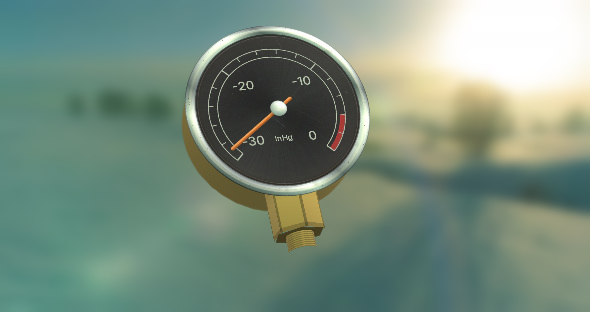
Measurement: -29 inHg
